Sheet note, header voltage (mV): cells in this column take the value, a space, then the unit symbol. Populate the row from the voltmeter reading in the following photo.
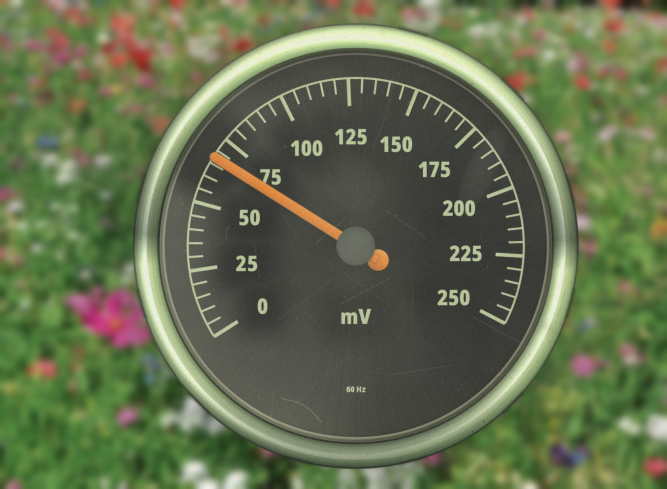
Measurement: 67.5 mV
